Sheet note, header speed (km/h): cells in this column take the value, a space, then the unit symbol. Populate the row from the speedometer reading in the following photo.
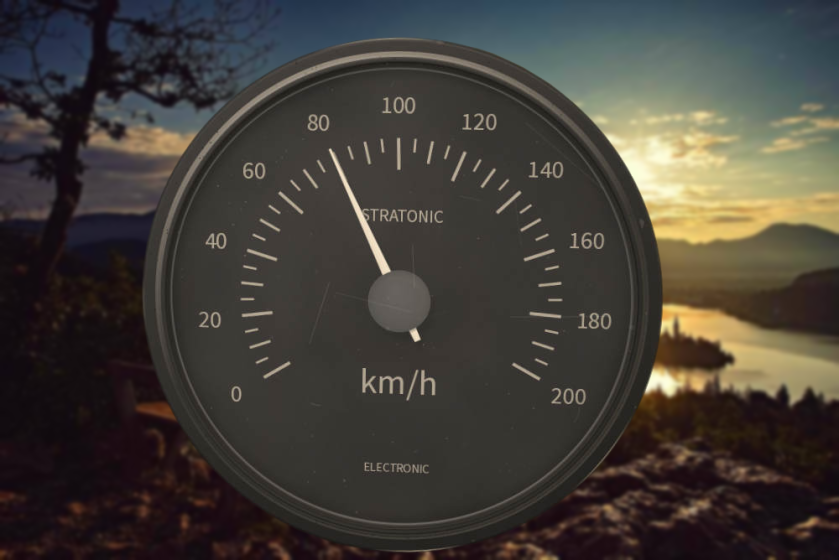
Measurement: 80 km/h
